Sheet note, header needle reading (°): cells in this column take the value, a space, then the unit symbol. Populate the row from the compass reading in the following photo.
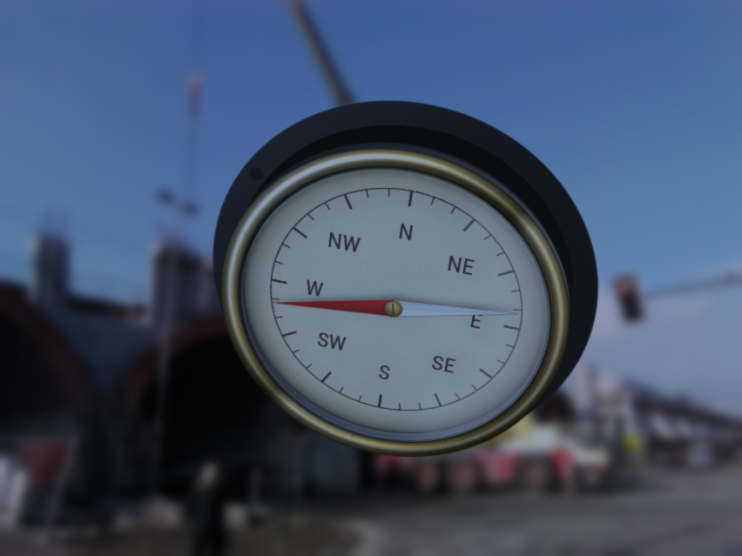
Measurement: 260 °
